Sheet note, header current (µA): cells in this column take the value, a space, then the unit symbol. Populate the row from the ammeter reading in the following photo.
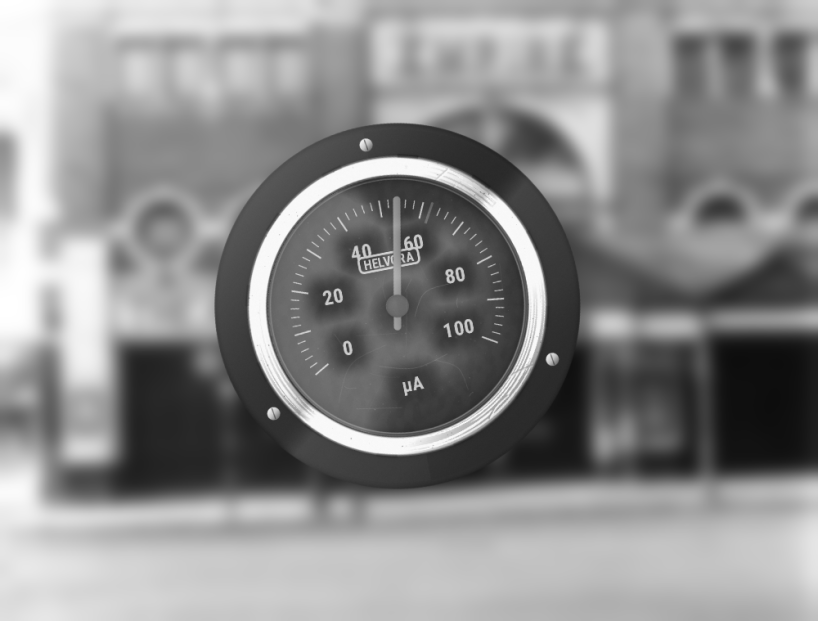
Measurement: 54 µA
